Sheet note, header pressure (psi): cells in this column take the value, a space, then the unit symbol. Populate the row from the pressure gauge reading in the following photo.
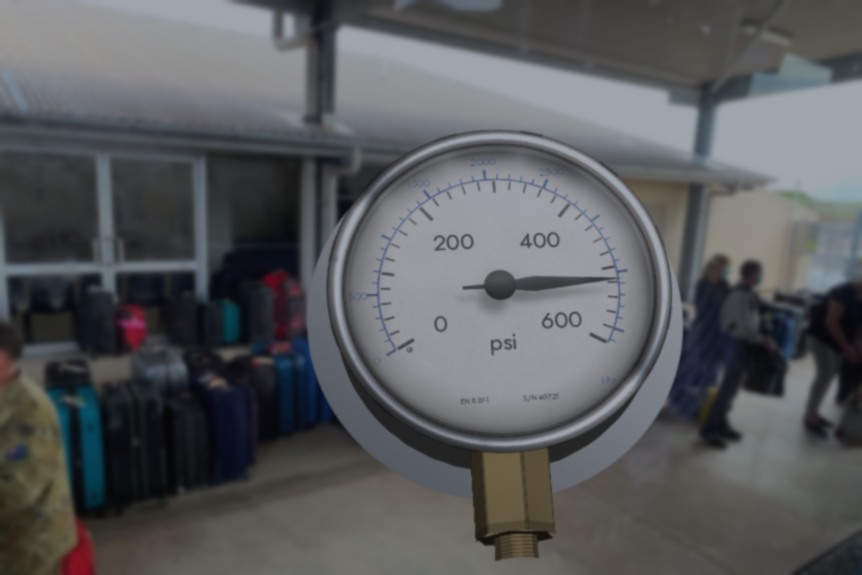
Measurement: 520 psi
